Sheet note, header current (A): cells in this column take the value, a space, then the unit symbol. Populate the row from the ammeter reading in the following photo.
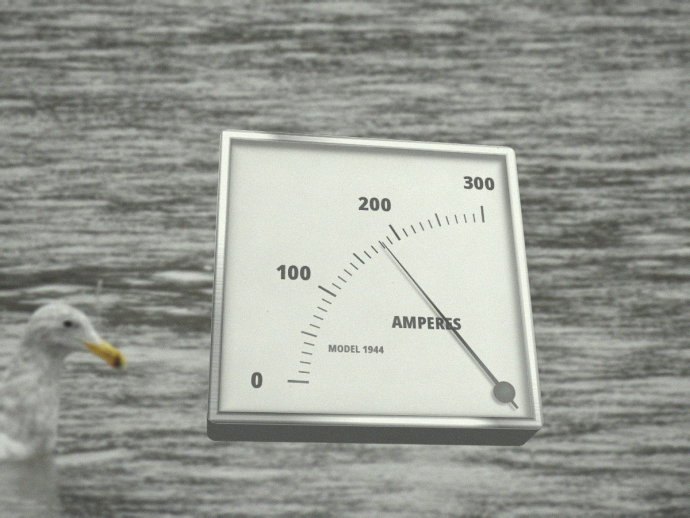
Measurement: 180 A
